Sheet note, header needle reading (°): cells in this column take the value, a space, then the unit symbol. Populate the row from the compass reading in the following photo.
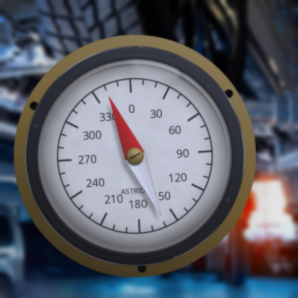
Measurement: 340 °
